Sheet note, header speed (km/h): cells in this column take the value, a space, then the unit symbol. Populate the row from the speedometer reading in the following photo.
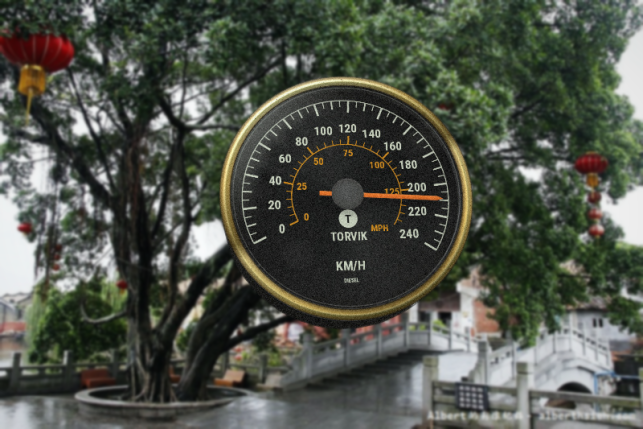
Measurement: 210 km/h
